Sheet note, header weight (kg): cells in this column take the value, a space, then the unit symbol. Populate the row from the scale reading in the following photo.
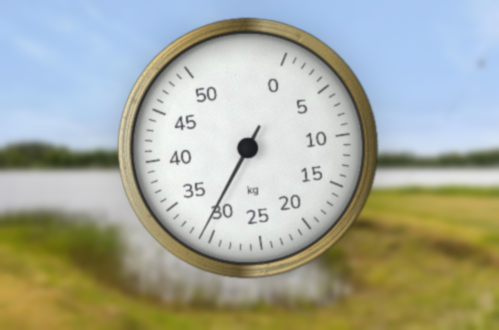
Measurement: 31 kg
